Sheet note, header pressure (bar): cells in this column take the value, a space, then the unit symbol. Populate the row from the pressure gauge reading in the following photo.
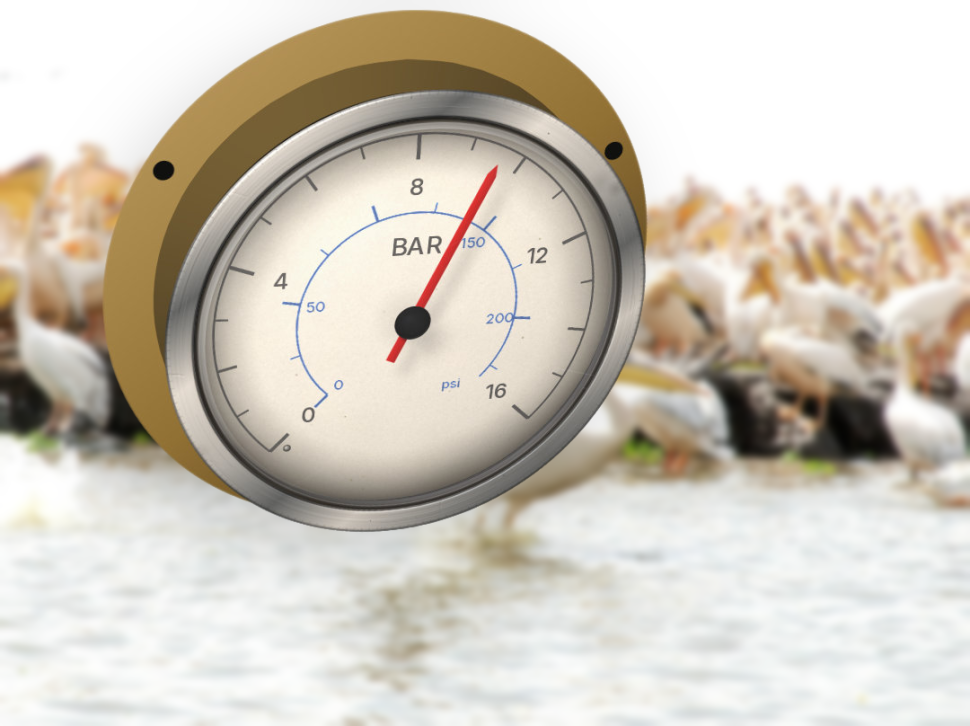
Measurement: 9.5 bar
